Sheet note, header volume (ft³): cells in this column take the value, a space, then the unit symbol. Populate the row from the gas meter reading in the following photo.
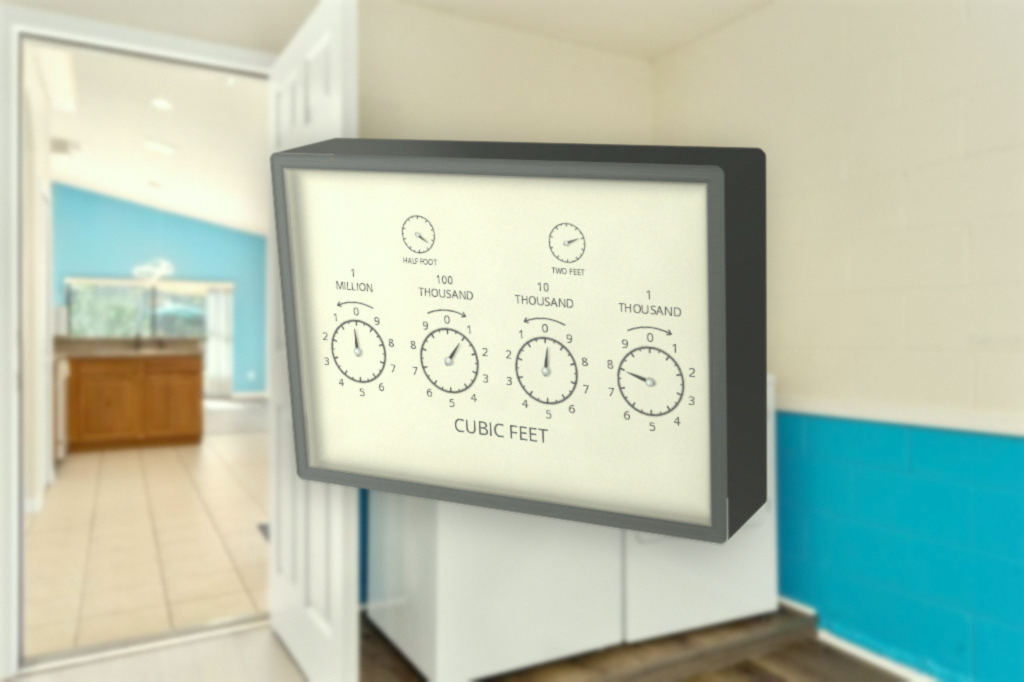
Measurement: 9800 ft³
